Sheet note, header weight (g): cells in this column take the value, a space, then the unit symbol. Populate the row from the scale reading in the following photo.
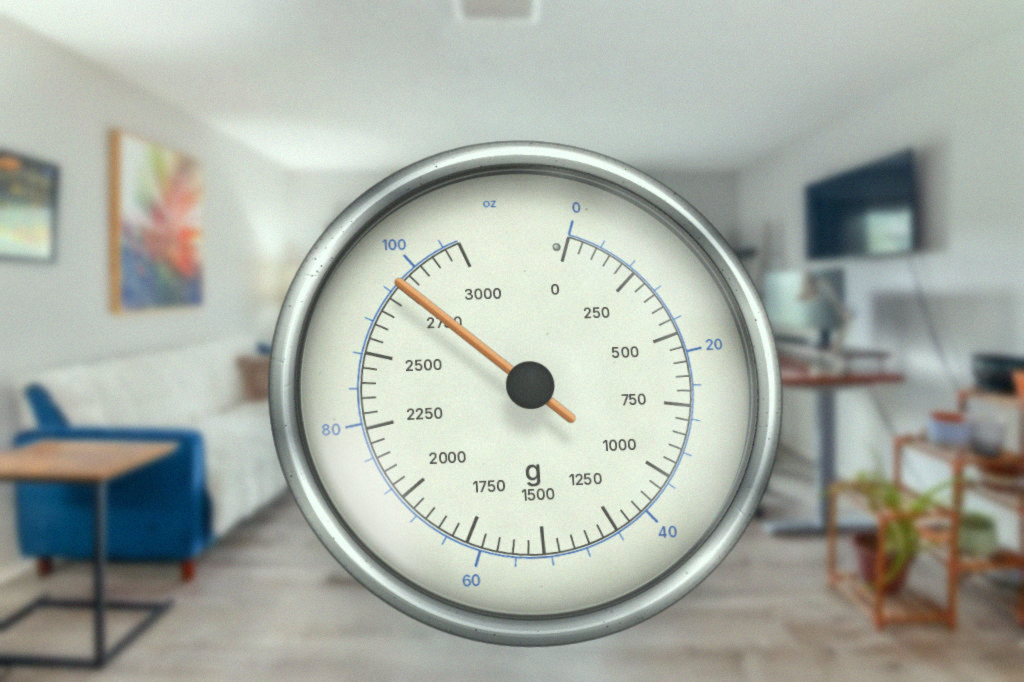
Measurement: 2750 g
